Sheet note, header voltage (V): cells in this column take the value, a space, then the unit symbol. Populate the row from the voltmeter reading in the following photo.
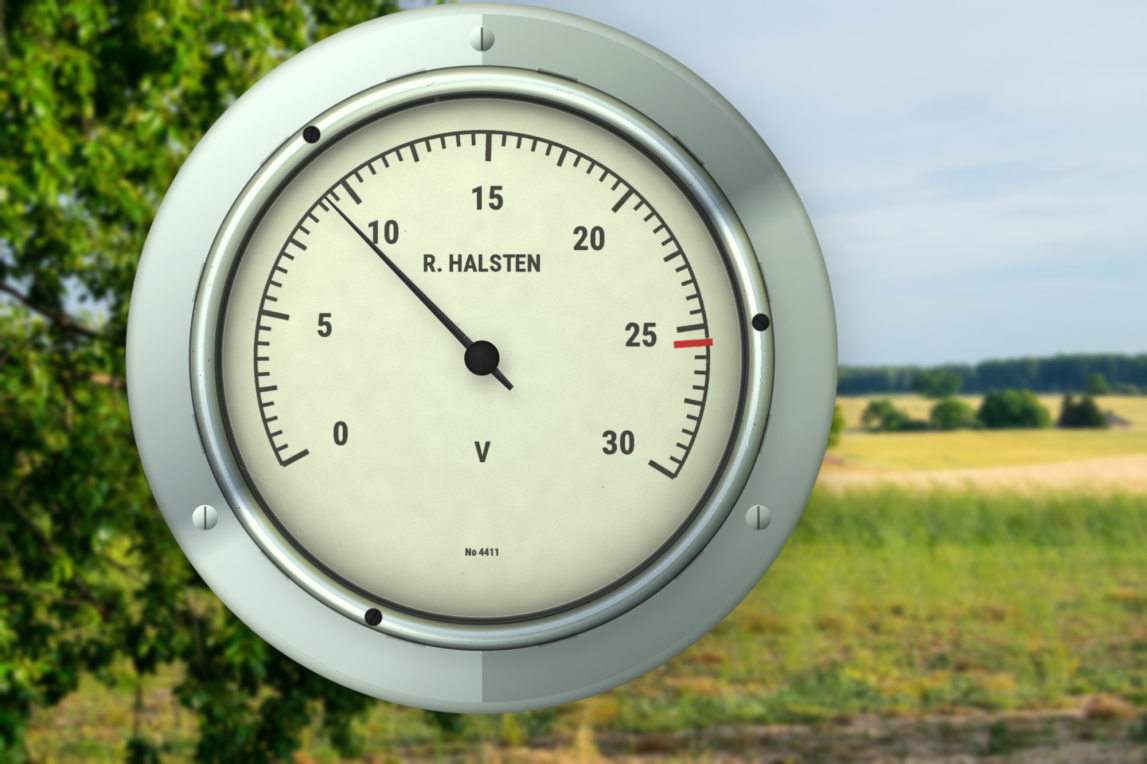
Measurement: 9.25 V
